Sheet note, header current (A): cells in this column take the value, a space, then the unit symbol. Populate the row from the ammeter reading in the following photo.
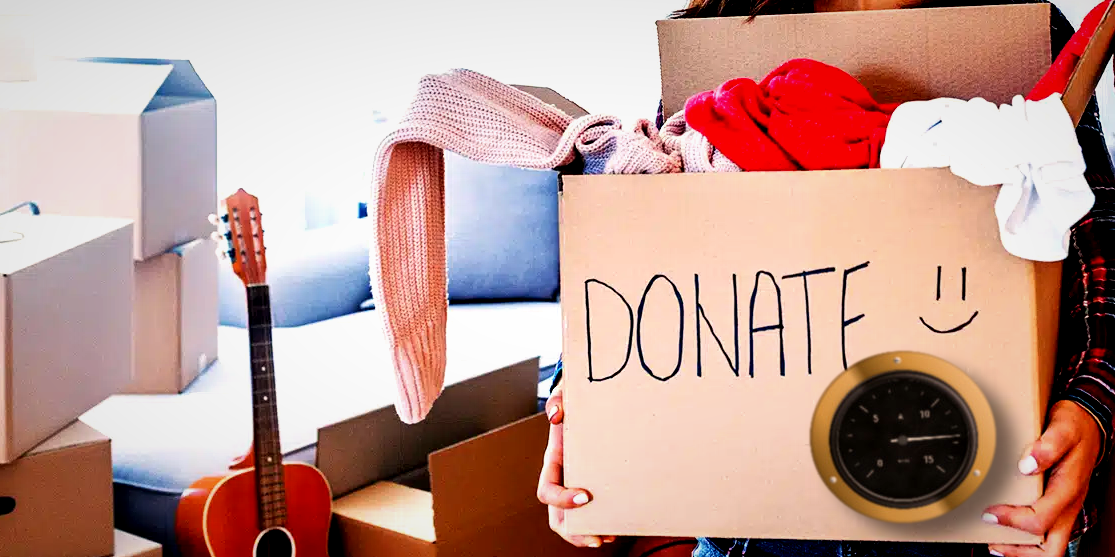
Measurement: 12.5 A
